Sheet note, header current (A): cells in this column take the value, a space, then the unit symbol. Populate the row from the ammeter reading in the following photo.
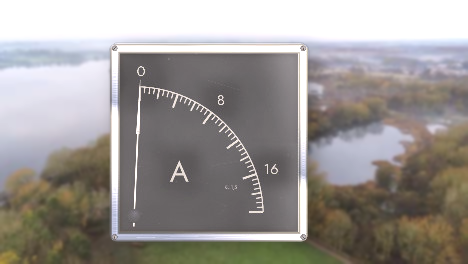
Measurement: 0 A
